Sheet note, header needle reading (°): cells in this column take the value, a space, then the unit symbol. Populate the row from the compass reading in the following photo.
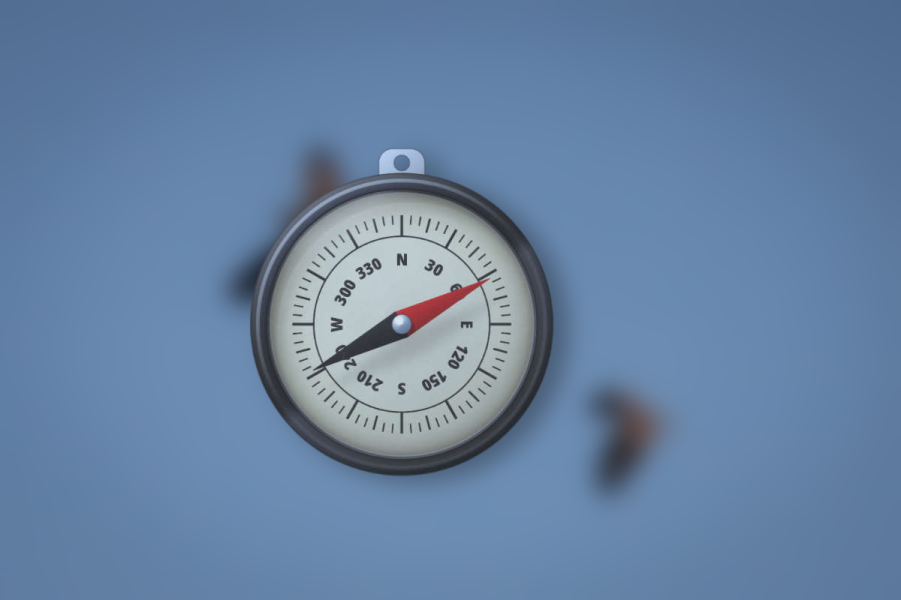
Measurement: 62.5 °
